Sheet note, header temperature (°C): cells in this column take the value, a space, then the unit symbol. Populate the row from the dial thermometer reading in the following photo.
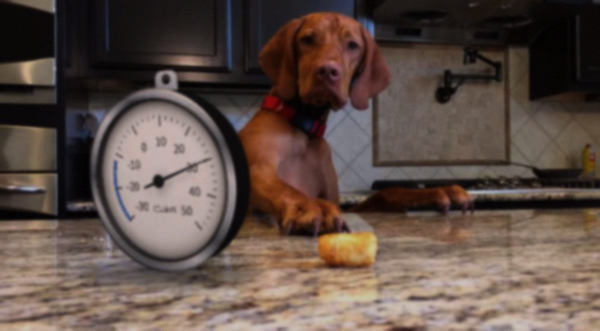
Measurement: 30 °C
